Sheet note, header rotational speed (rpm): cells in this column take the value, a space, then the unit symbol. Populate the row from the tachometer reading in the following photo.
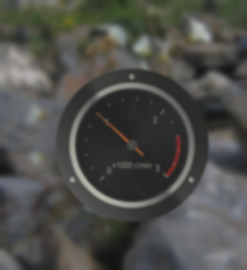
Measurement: 1000 rpm
